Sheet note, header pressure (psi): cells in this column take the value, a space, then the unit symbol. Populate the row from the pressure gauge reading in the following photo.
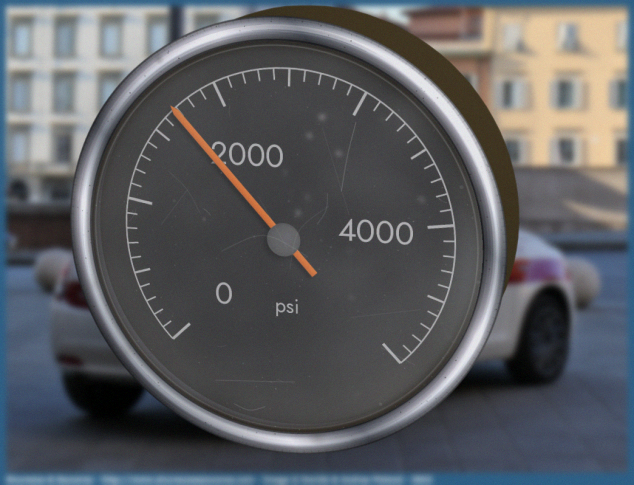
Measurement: 1700 psi
